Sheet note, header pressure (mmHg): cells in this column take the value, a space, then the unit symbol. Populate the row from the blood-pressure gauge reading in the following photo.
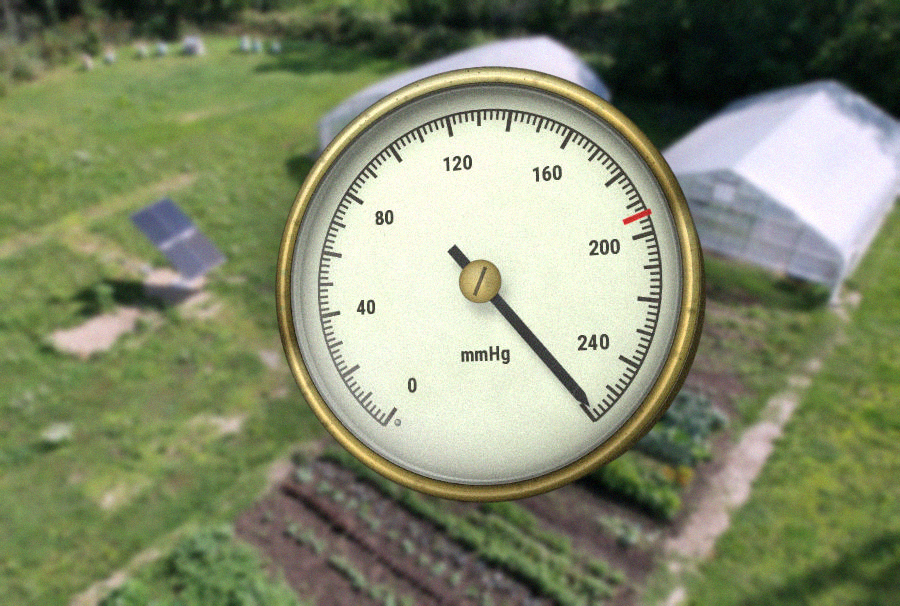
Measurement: 258 mmHg
